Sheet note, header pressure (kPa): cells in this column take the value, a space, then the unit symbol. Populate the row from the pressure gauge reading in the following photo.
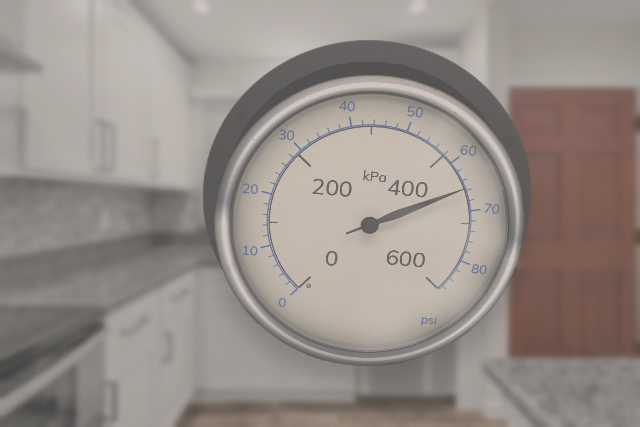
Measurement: 450 kPa
